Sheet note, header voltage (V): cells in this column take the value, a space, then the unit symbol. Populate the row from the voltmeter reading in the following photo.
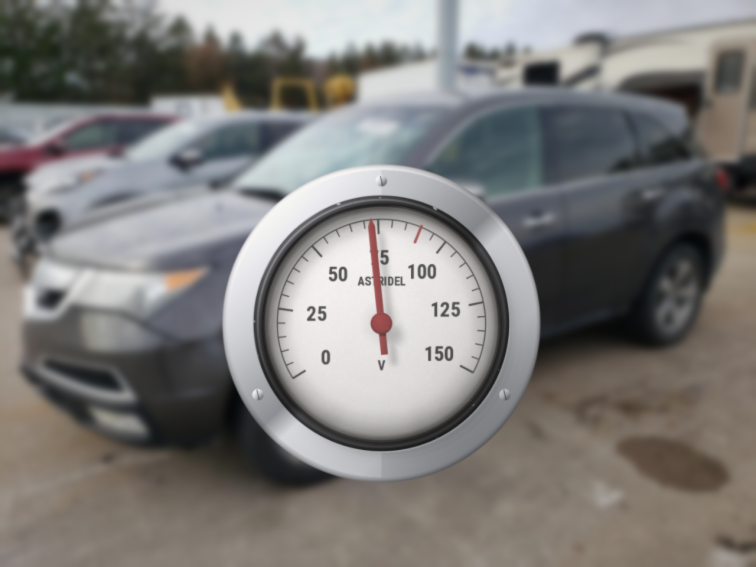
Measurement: 72.5 V
